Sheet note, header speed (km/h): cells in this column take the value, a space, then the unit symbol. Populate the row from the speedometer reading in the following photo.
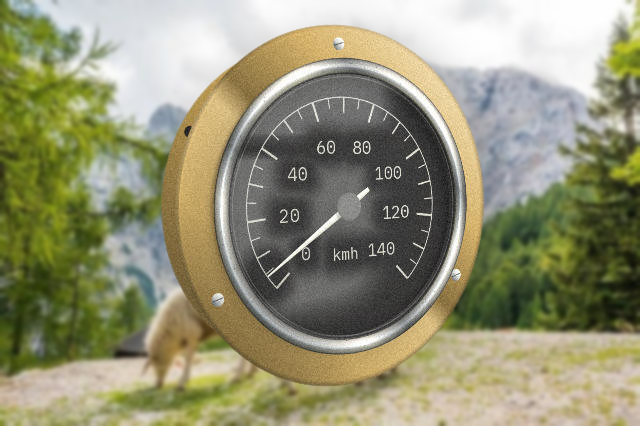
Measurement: 5 km/h
